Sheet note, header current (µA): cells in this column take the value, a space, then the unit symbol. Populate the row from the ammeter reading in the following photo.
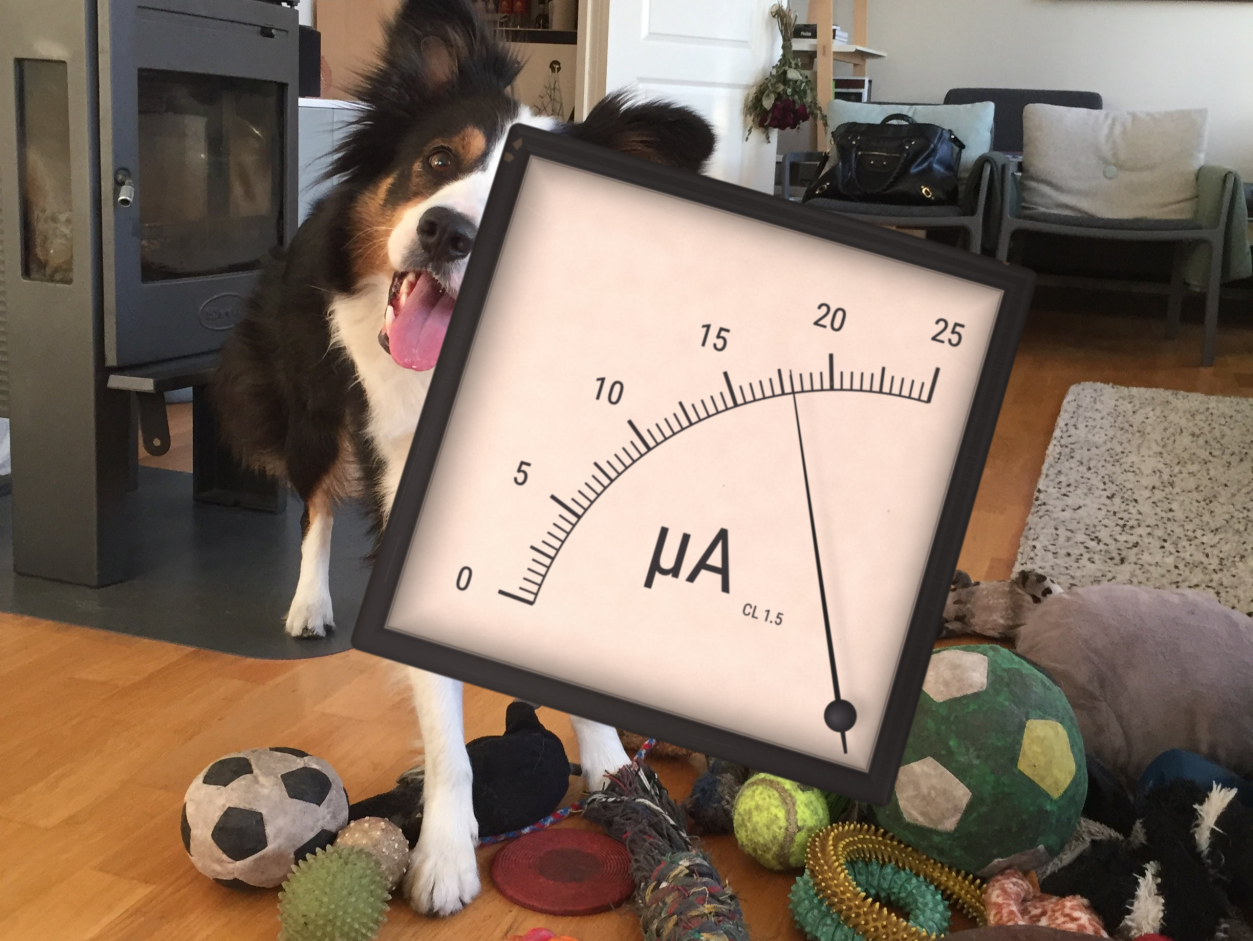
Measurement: 18 µA
